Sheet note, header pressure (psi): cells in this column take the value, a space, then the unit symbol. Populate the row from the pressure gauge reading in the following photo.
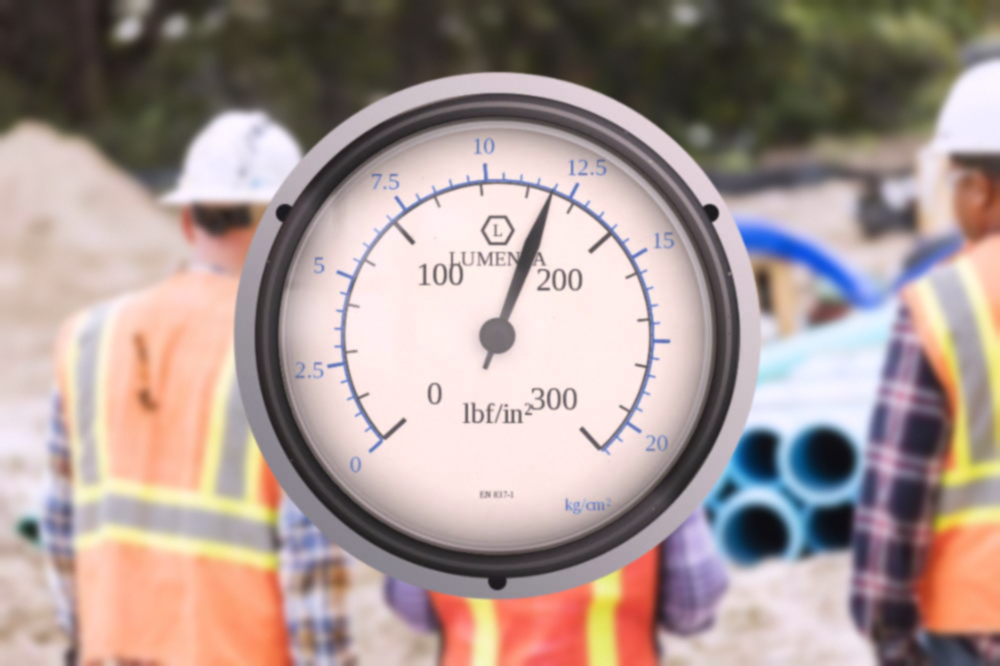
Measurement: 170 psi
